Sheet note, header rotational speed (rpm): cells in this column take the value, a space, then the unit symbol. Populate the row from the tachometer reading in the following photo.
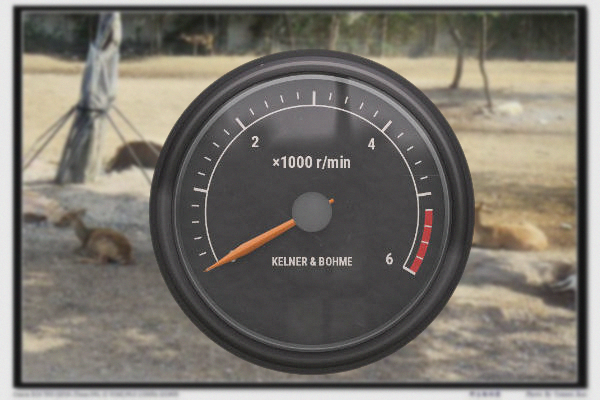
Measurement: 0 rpm
